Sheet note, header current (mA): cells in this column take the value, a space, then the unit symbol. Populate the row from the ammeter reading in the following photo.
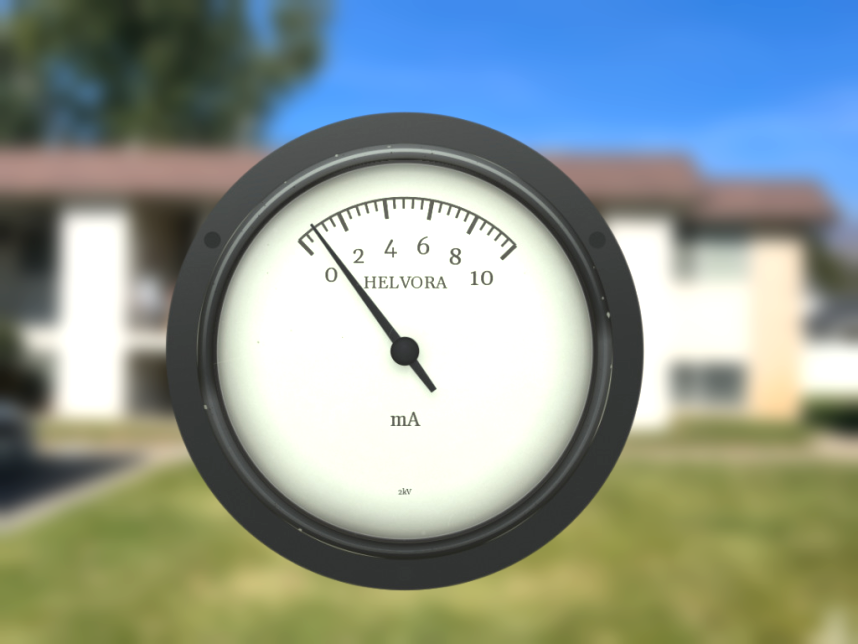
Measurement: 0.8 mA
